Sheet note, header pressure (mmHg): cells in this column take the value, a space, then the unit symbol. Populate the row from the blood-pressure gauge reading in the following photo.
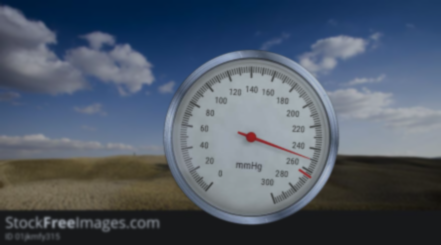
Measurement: 250 mmHg
